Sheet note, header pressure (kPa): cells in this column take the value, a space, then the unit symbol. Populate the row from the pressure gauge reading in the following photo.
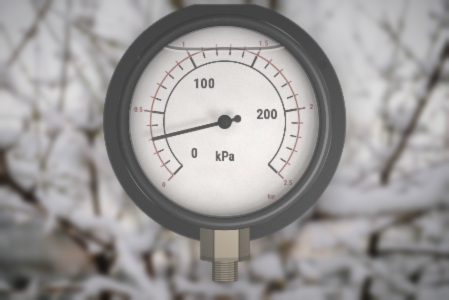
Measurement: 30 kPa
